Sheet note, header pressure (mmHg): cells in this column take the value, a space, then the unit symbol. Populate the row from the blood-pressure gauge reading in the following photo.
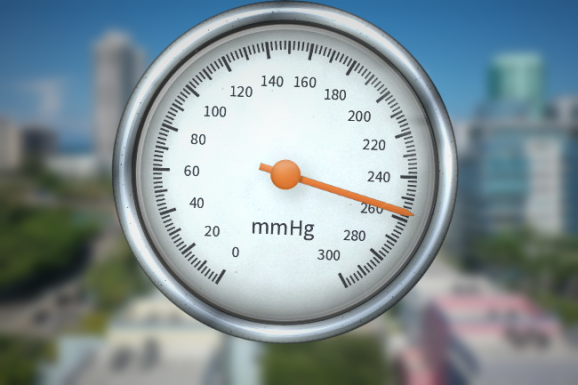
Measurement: 256 mmHg
